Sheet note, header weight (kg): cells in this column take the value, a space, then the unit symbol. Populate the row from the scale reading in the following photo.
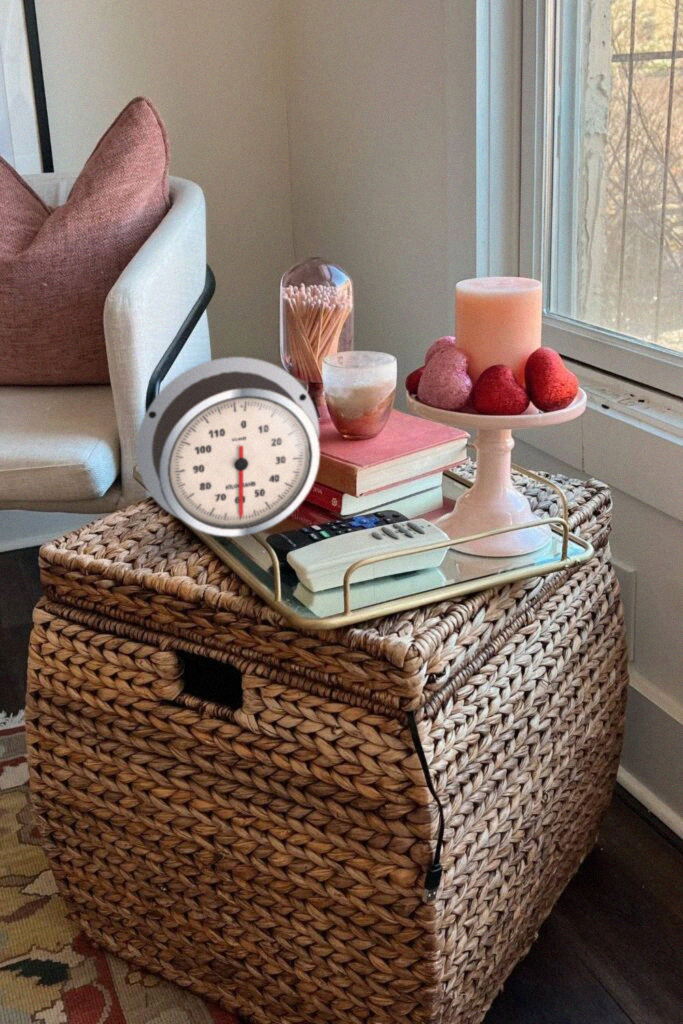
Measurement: 60 kg
